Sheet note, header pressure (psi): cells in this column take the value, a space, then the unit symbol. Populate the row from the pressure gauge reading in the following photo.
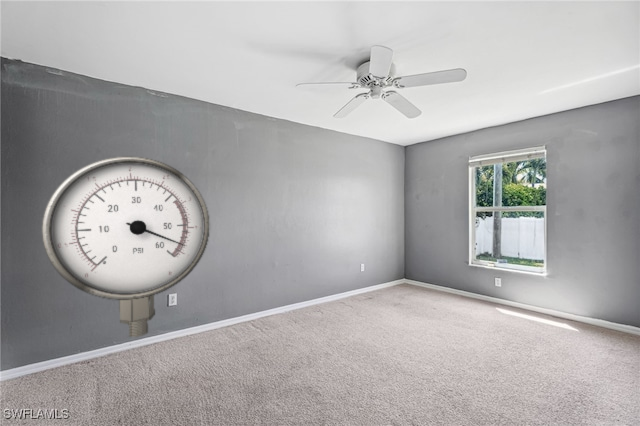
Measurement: 56 psi
